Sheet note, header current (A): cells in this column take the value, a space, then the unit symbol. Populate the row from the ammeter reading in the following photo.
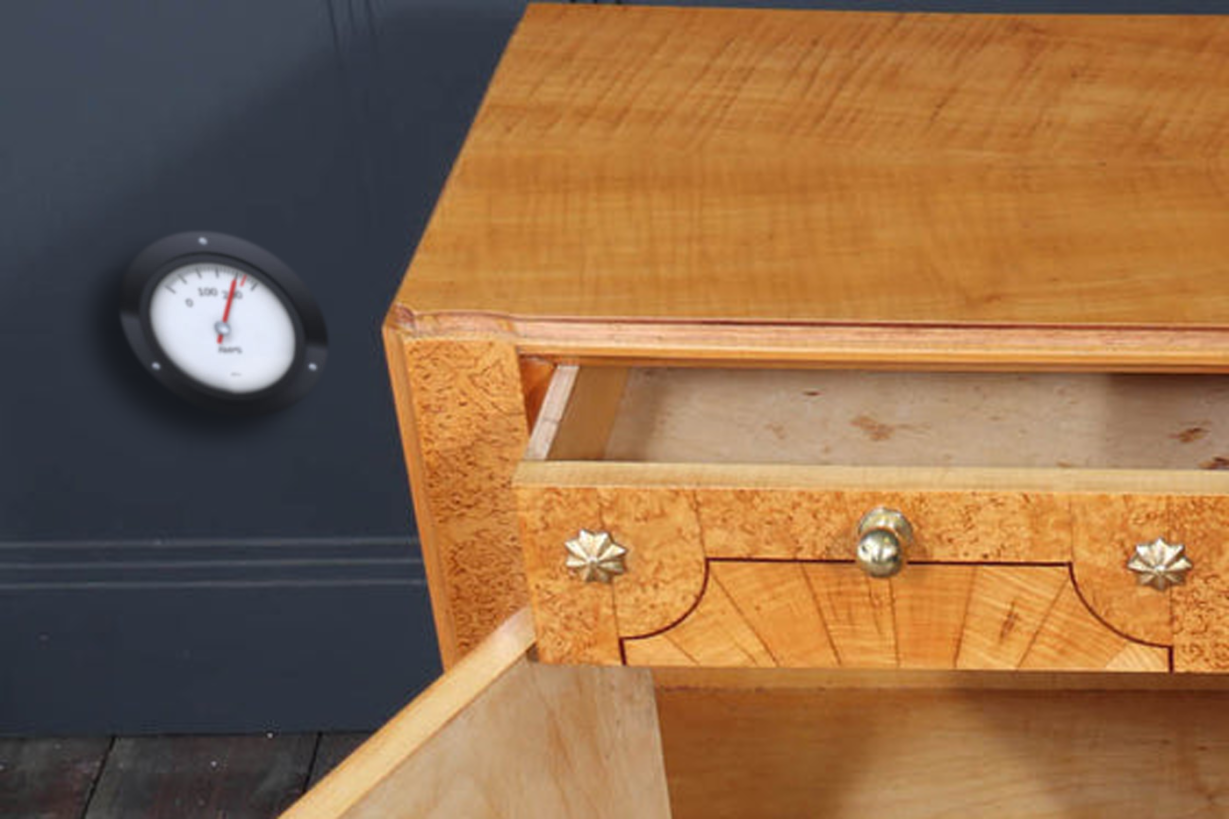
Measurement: 200 A
